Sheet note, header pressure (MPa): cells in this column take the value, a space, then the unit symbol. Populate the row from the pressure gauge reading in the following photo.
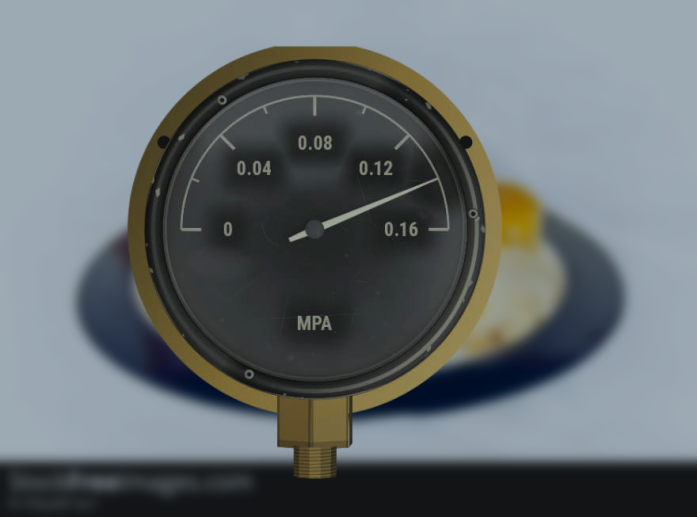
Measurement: 0.14 MPa
